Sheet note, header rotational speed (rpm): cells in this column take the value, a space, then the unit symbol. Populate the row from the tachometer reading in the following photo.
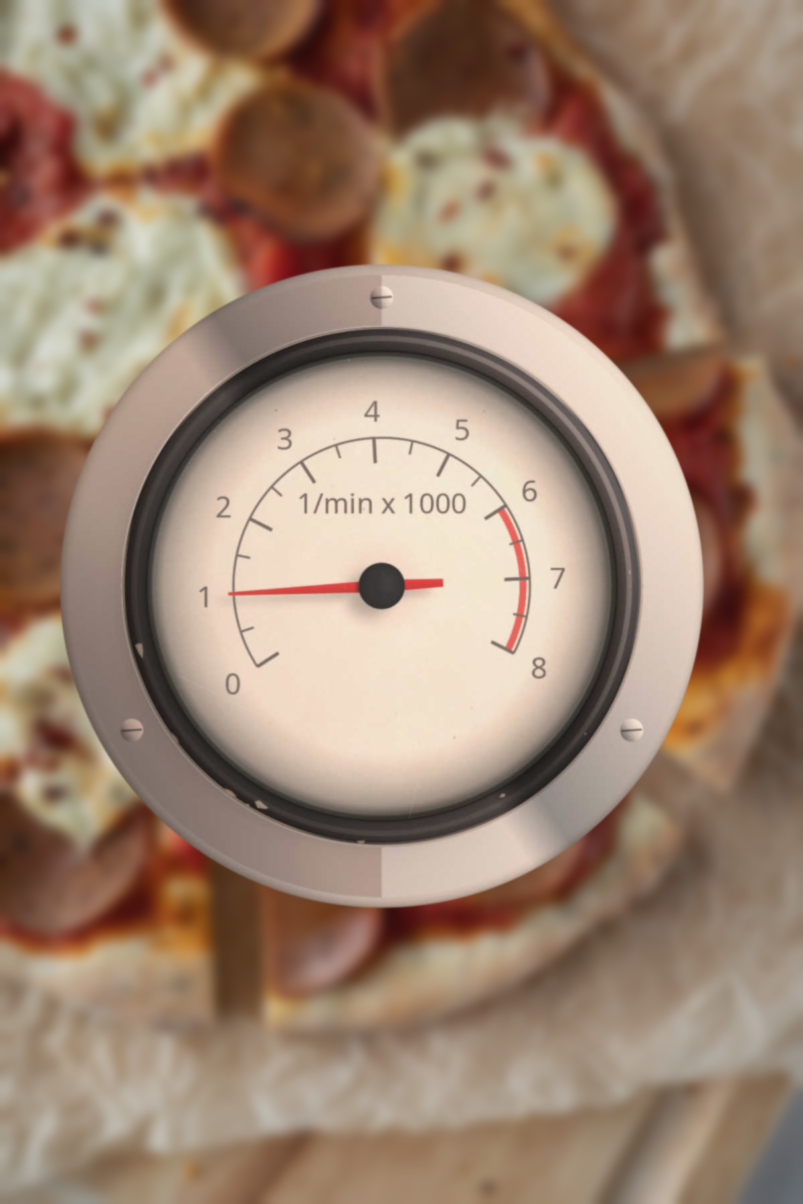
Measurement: 1000 rpm
